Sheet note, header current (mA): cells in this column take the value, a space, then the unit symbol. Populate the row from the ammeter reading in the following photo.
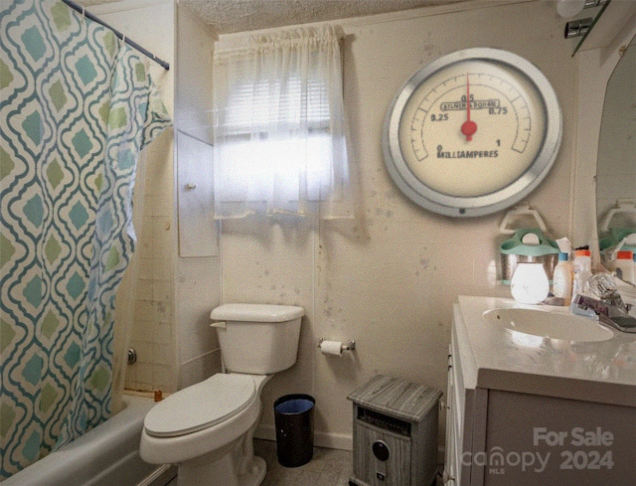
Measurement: 0.5 mA
